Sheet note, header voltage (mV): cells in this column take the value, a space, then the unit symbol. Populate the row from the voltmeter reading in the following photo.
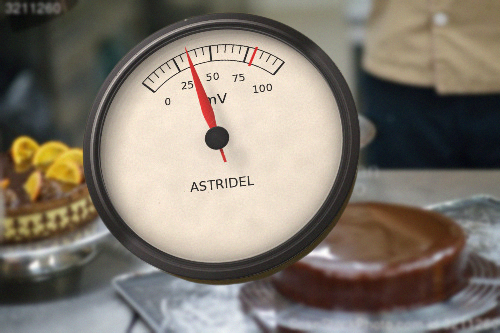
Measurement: 35 mV
